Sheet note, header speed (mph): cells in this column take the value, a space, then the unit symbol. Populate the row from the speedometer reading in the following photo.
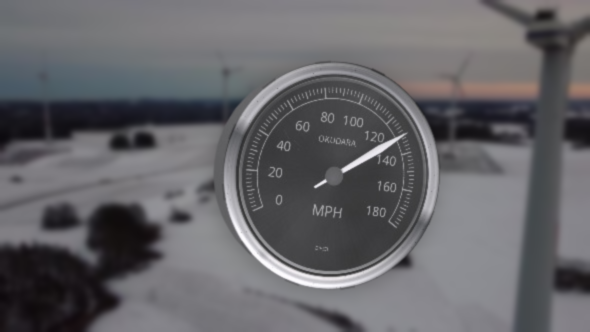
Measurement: 130 mph
